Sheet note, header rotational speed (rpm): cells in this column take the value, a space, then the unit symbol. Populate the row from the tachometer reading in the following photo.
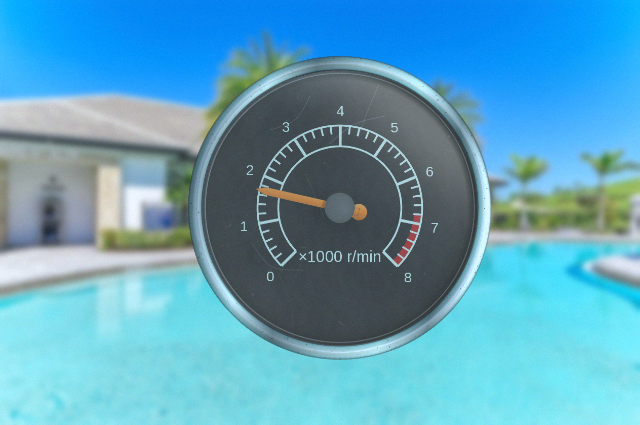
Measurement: 1700 rpm
